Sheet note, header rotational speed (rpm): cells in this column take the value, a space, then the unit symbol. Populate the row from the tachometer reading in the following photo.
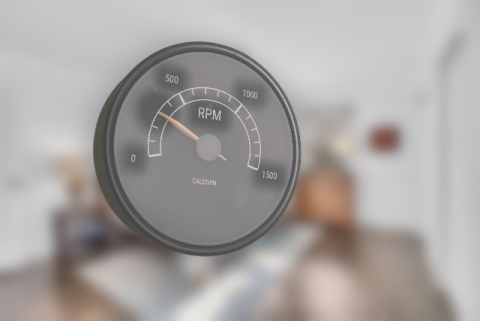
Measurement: 300 rpm
